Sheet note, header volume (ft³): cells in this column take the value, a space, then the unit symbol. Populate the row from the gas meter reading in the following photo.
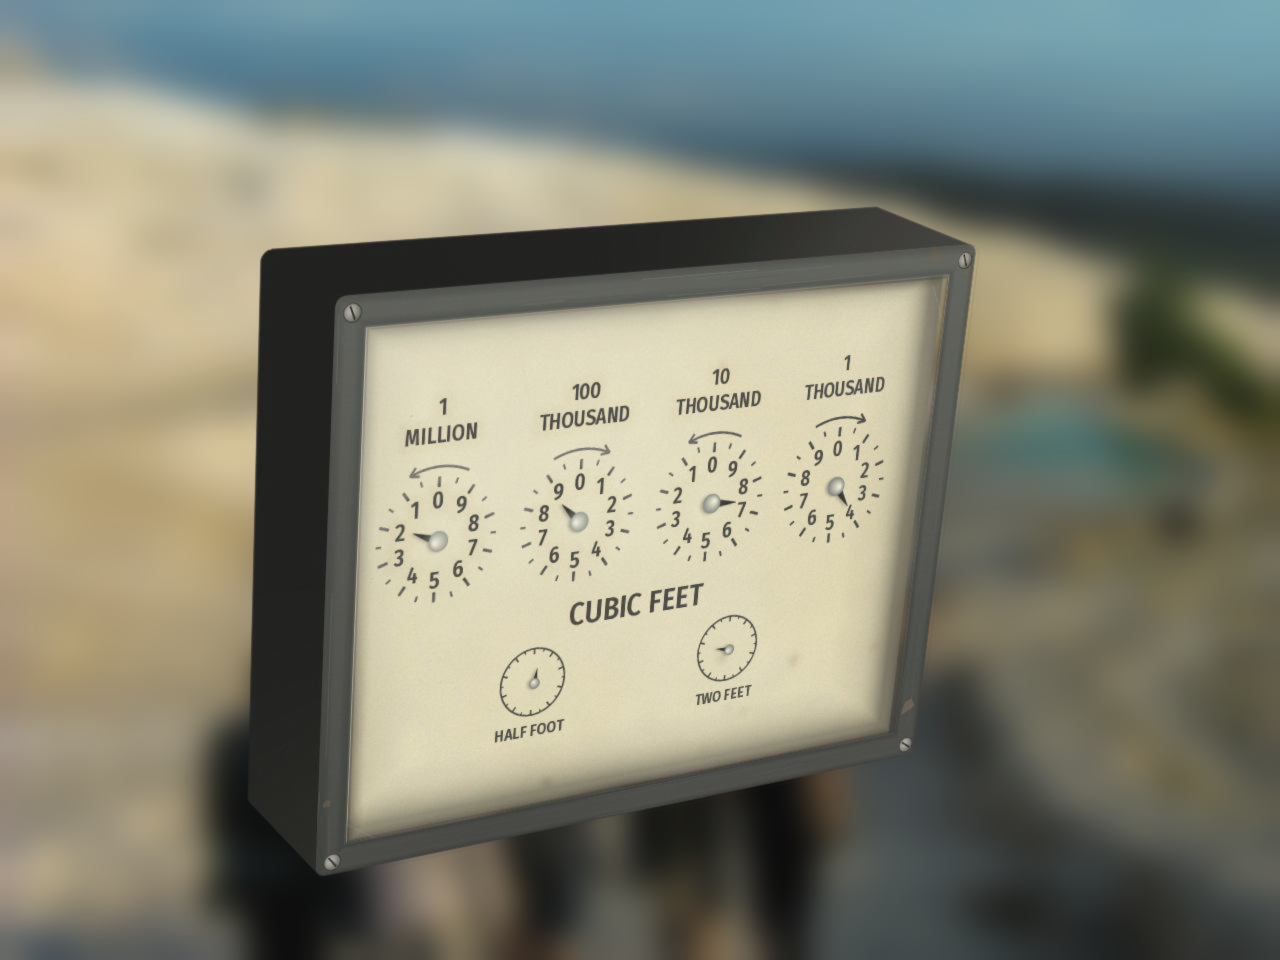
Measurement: 187400 ft³
